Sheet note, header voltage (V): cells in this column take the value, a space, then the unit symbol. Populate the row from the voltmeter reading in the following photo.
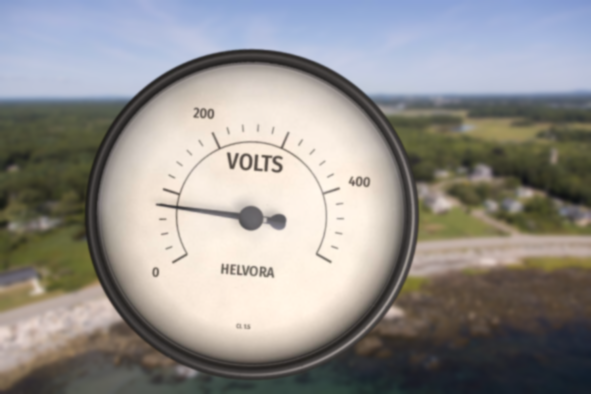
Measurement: 80 V
